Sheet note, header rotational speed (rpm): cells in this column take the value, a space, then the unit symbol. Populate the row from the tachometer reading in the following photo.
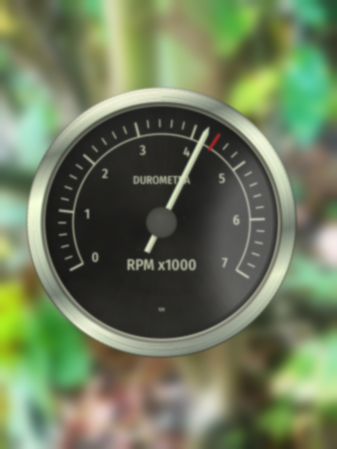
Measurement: 4200 rpm
